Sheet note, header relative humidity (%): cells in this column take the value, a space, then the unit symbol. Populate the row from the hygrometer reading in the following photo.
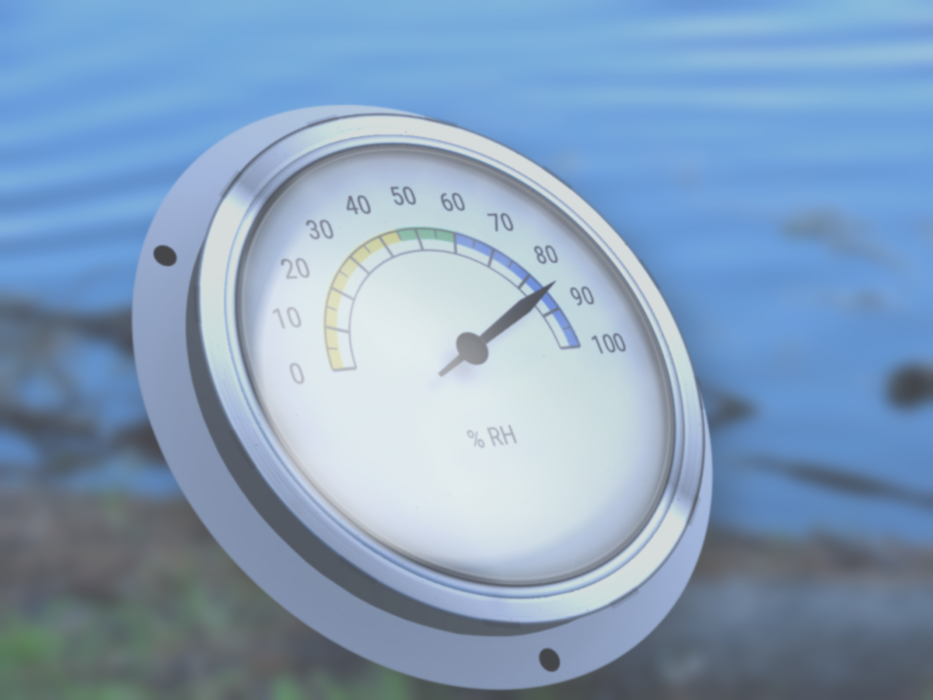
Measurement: 85 %
